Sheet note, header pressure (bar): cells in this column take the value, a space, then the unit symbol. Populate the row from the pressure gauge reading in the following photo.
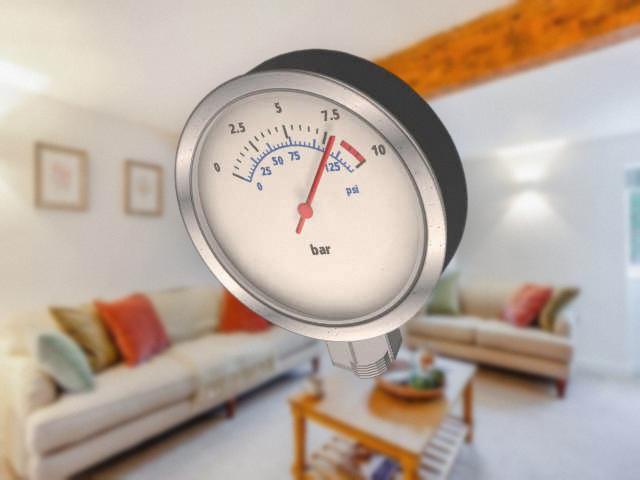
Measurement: 8 bar
